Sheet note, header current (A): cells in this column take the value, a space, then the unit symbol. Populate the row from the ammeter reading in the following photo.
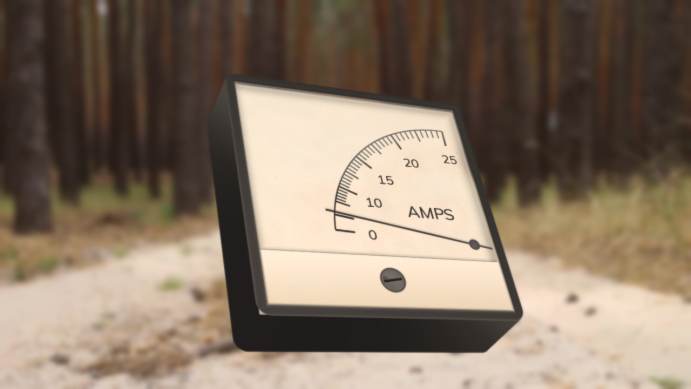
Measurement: 5 A
